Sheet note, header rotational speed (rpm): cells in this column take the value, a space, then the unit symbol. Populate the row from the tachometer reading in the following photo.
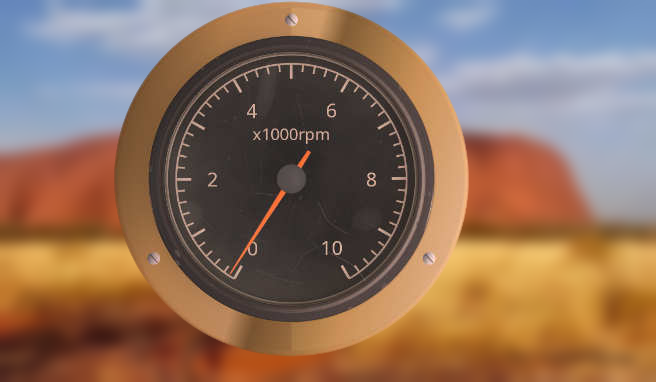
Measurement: 100 rpm
